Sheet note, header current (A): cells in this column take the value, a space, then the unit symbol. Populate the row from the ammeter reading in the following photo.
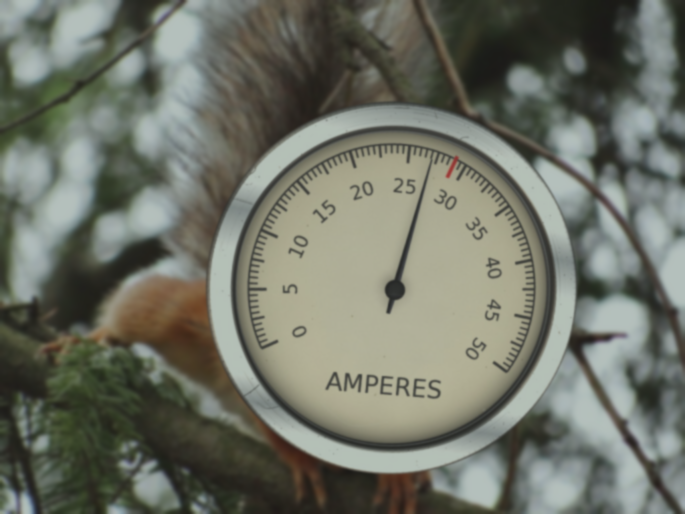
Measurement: 27 A
